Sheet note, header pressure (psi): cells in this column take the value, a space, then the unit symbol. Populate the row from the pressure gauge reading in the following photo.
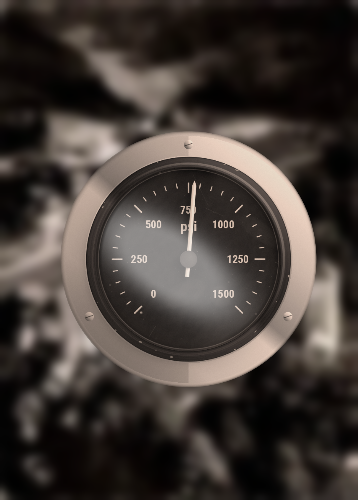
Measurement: 775 psi
